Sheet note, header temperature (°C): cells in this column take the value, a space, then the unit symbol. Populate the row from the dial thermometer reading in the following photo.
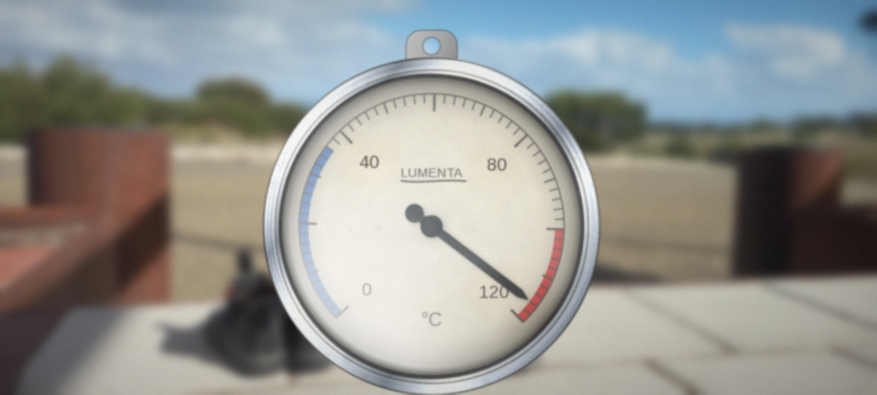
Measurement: 116 °C
